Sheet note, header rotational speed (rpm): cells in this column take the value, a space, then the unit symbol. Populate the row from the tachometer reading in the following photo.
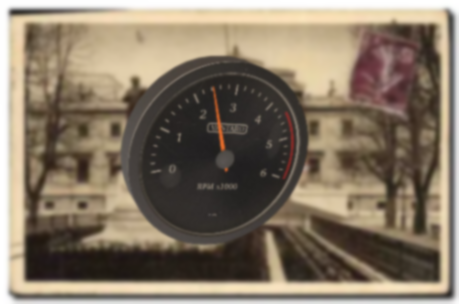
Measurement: 2400 rpm
